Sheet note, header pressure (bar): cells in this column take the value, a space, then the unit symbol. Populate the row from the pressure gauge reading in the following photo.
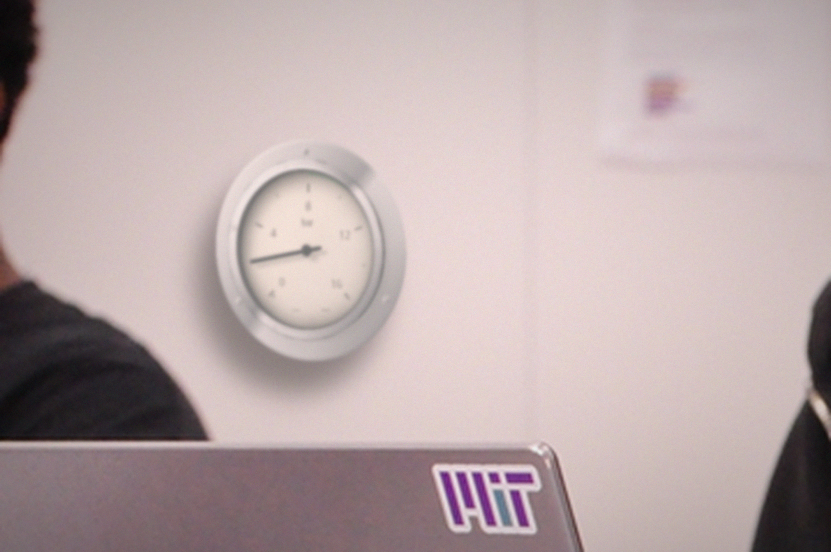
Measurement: 2 bar
